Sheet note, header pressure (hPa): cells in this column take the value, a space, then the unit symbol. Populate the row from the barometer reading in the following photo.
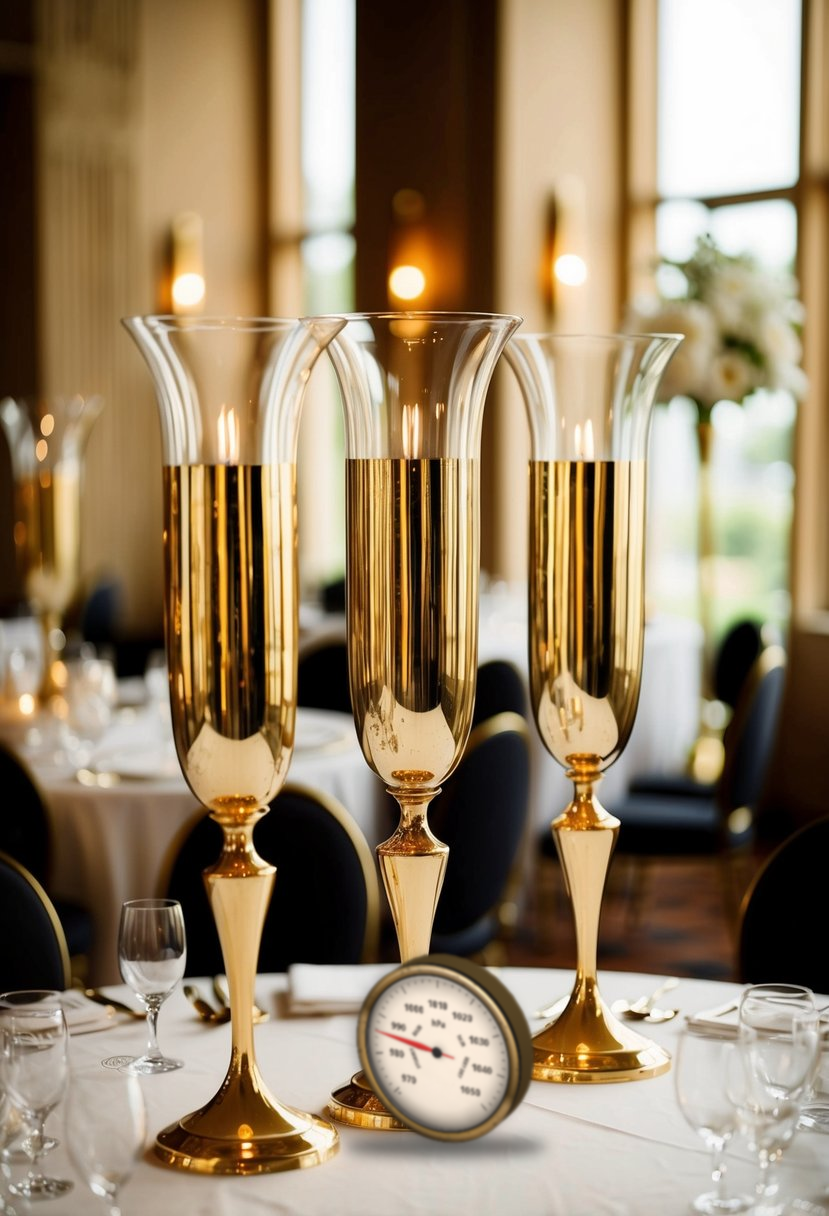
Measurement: 986 hPa
